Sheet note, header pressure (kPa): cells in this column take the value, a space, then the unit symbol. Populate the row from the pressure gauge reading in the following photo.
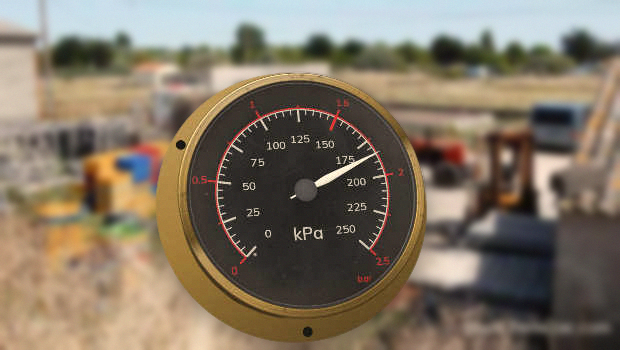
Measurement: 185 kPa
